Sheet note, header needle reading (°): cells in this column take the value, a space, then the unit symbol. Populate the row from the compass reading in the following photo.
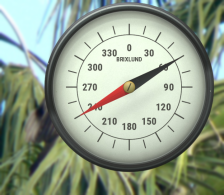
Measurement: 240 °
